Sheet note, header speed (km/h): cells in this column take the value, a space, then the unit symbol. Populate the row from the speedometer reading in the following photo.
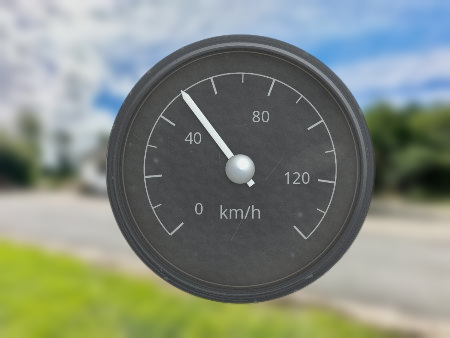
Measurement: 50 km/h
